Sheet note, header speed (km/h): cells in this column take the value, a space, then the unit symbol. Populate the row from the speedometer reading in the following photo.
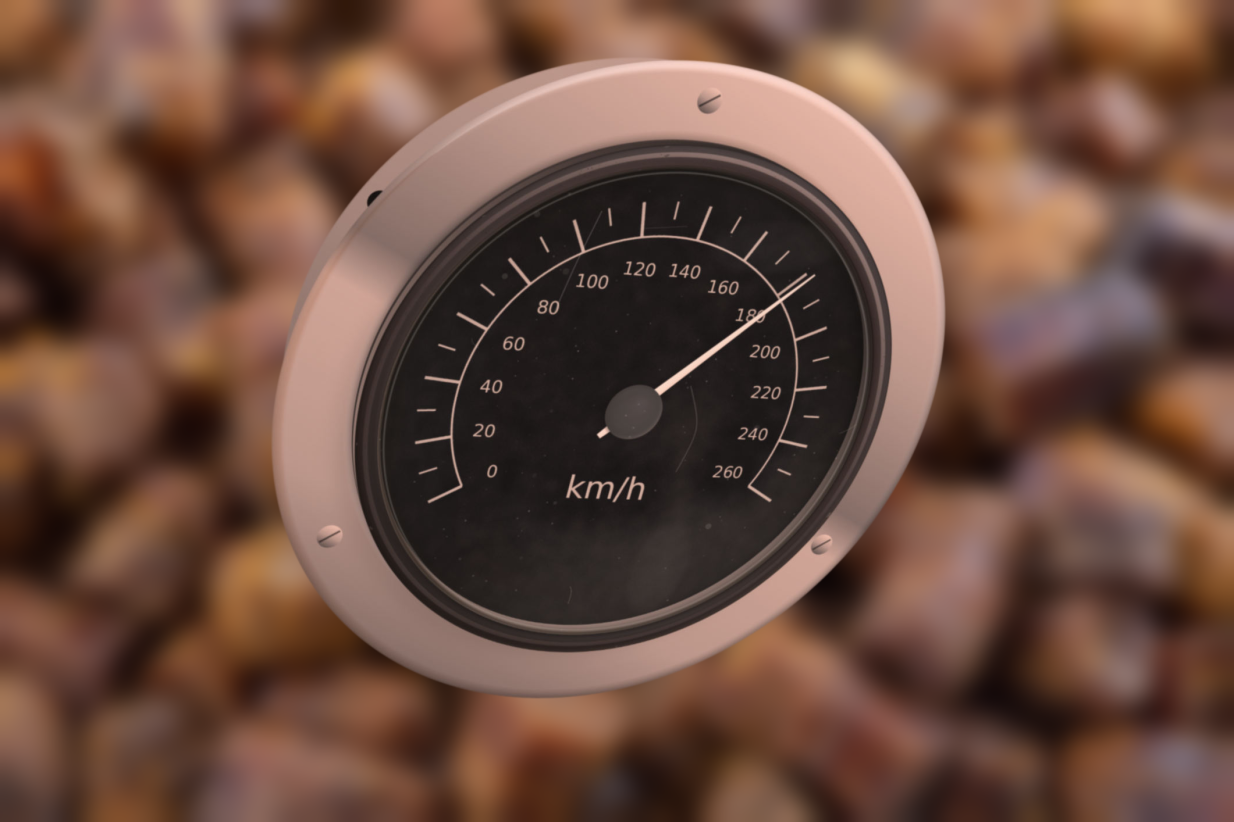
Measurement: 180 km/h
